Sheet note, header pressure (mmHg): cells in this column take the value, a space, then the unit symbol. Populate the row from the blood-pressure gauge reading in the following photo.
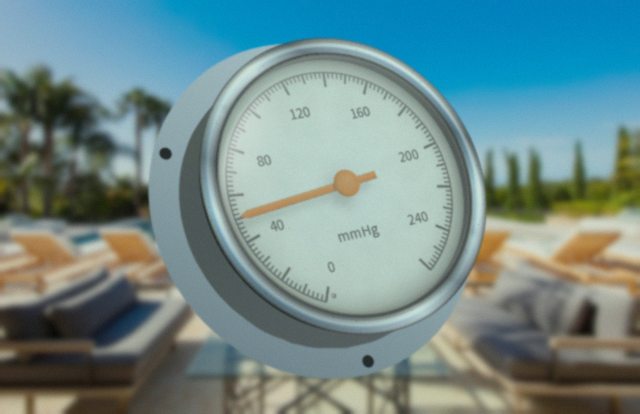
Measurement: 50 mmHg
